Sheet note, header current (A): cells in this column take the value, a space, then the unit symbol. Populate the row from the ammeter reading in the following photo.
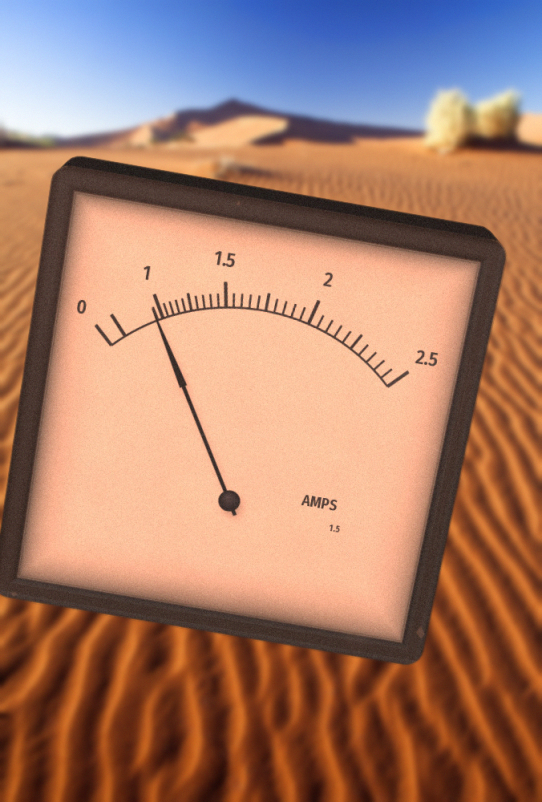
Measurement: 0.95 A
